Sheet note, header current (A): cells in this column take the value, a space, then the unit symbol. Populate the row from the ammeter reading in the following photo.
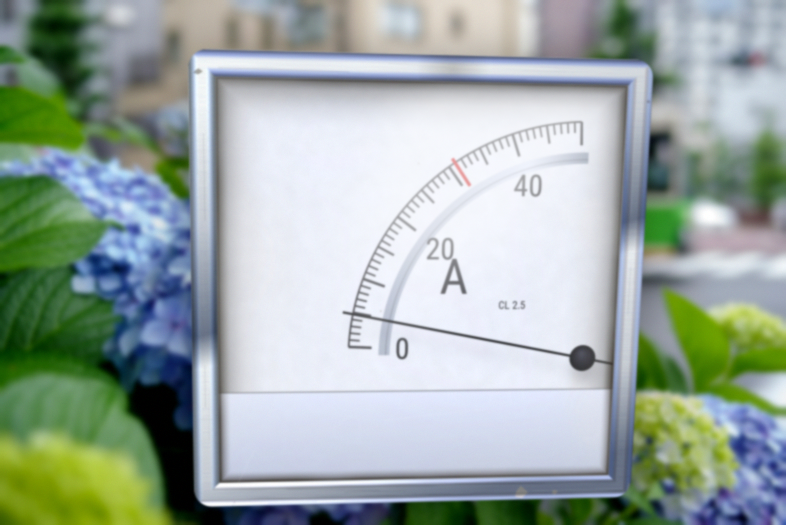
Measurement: 5 A
